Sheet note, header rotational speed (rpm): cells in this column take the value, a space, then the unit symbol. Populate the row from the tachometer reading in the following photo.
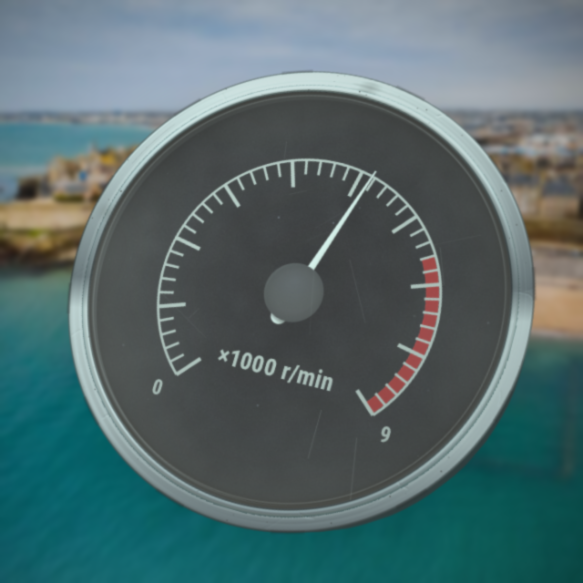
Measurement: 5200 rpm
